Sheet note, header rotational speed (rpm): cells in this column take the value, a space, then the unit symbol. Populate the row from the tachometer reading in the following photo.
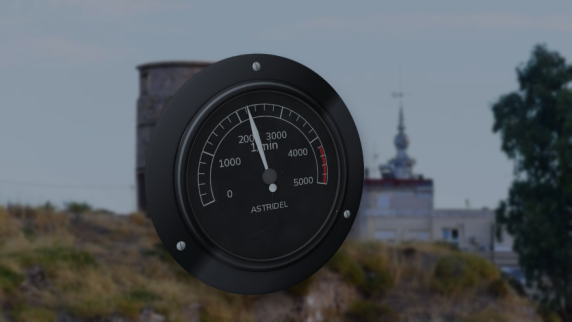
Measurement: 2200 rpm
